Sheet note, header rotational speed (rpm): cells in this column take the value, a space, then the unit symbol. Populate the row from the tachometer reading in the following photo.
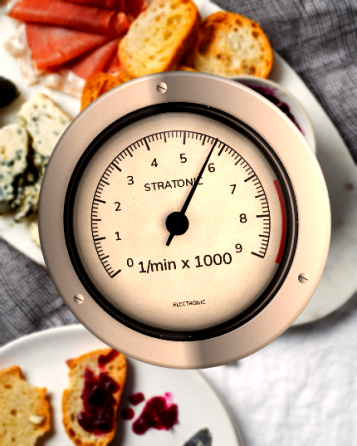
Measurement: 5800 rpm
